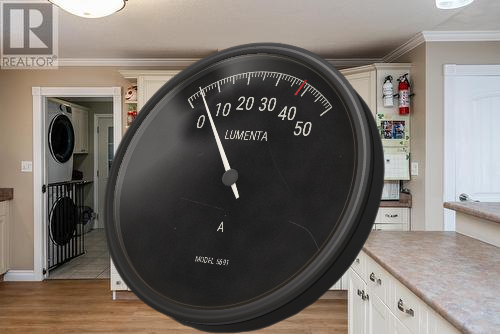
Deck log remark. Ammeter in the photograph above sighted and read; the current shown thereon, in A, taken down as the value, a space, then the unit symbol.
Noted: 5 A
